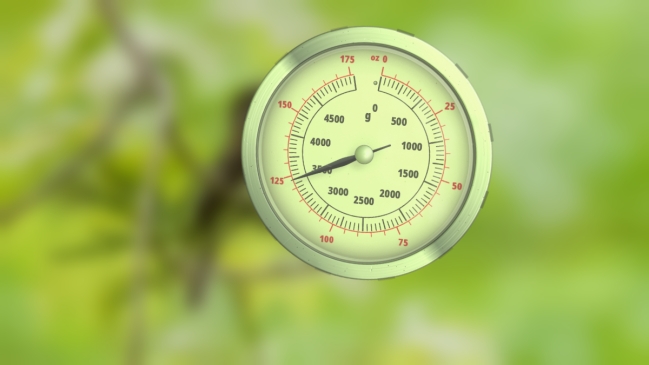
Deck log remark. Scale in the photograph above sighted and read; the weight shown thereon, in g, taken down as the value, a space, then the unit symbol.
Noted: 3500 g
